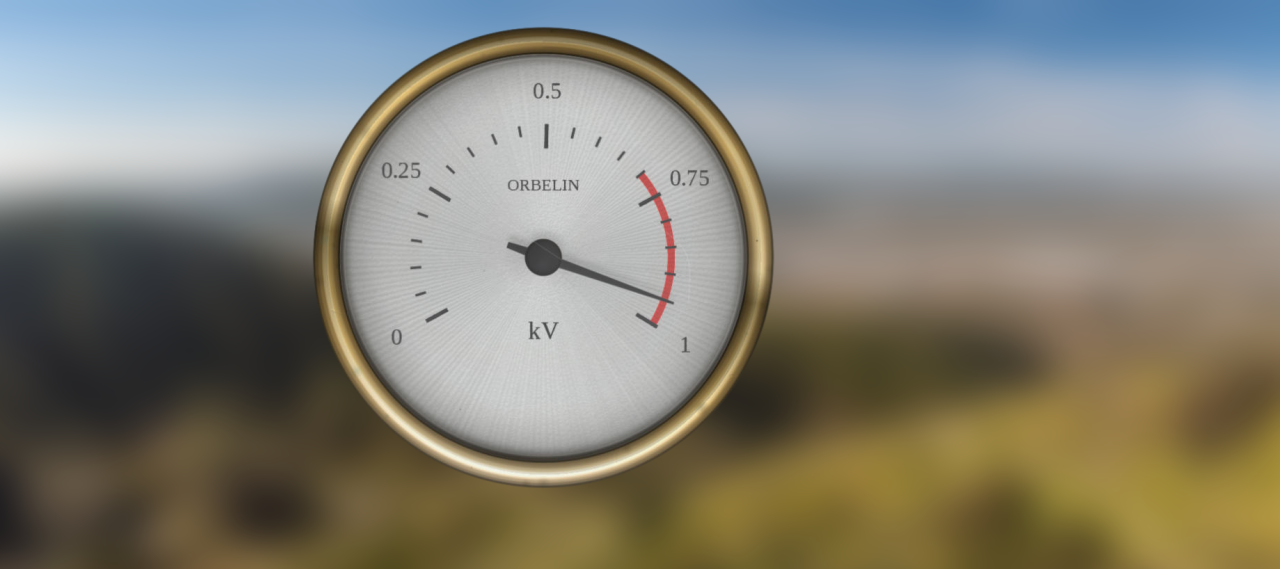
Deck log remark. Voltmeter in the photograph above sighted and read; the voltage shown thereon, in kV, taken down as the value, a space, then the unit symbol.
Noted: 0.95 kV
